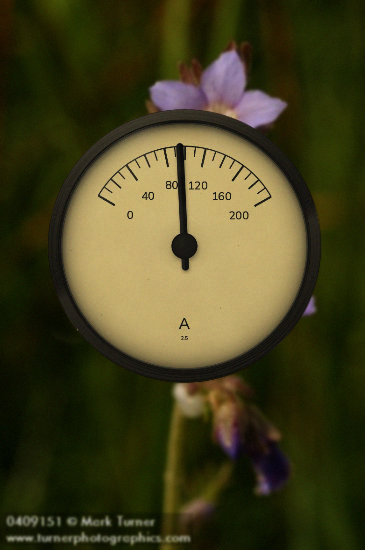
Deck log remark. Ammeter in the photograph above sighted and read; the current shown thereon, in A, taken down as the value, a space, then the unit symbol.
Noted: 95 A
